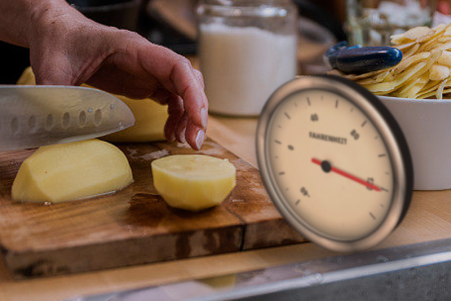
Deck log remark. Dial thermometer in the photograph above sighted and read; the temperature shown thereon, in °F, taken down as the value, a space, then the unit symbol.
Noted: 120 °F
